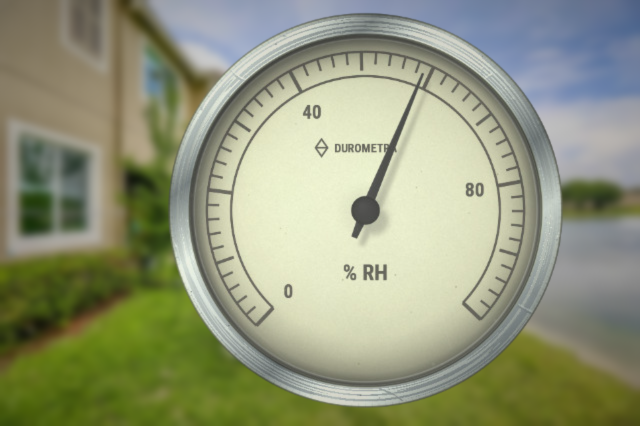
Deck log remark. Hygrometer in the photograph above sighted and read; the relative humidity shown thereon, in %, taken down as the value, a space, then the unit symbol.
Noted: 59 %
